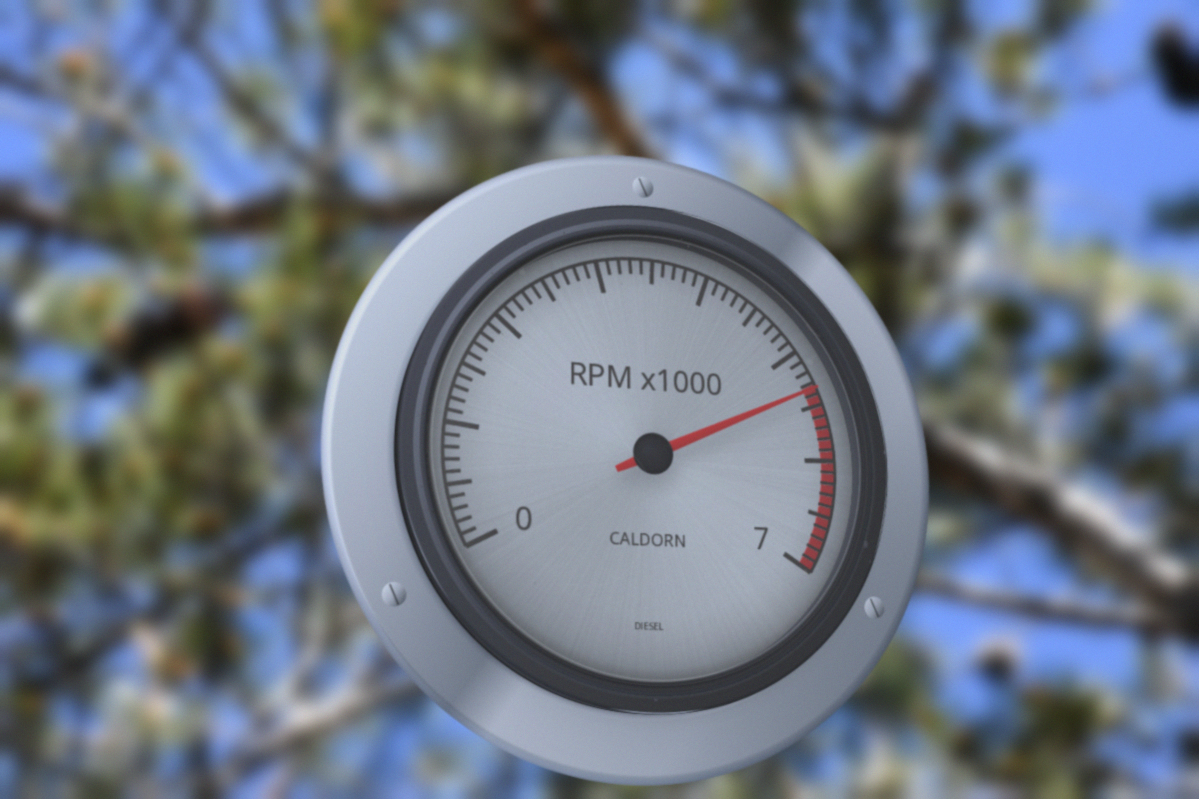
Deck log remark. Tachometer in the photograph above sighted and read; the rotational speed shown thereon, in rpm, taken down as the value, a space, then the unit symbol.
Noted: 5350 rpm
